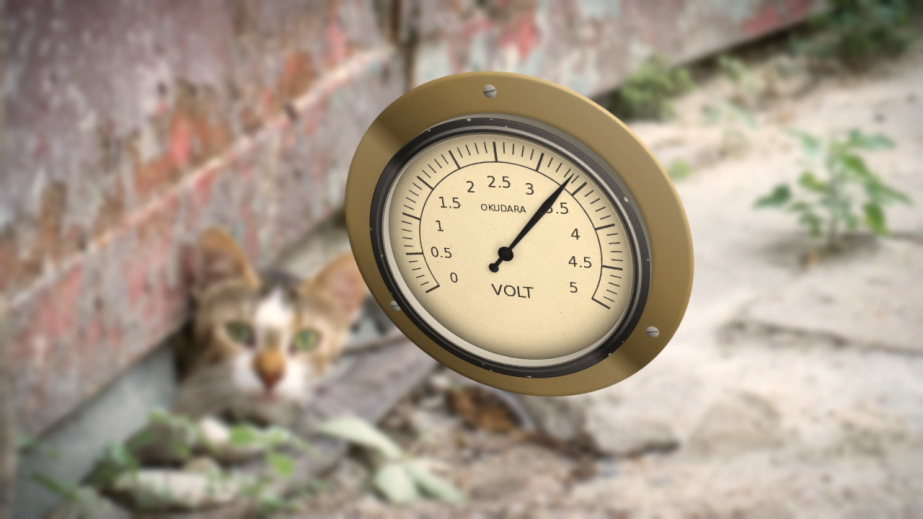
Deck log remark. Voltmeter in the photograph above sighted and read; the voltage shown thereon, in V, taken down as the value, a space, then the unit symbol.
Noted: 3.35 V
